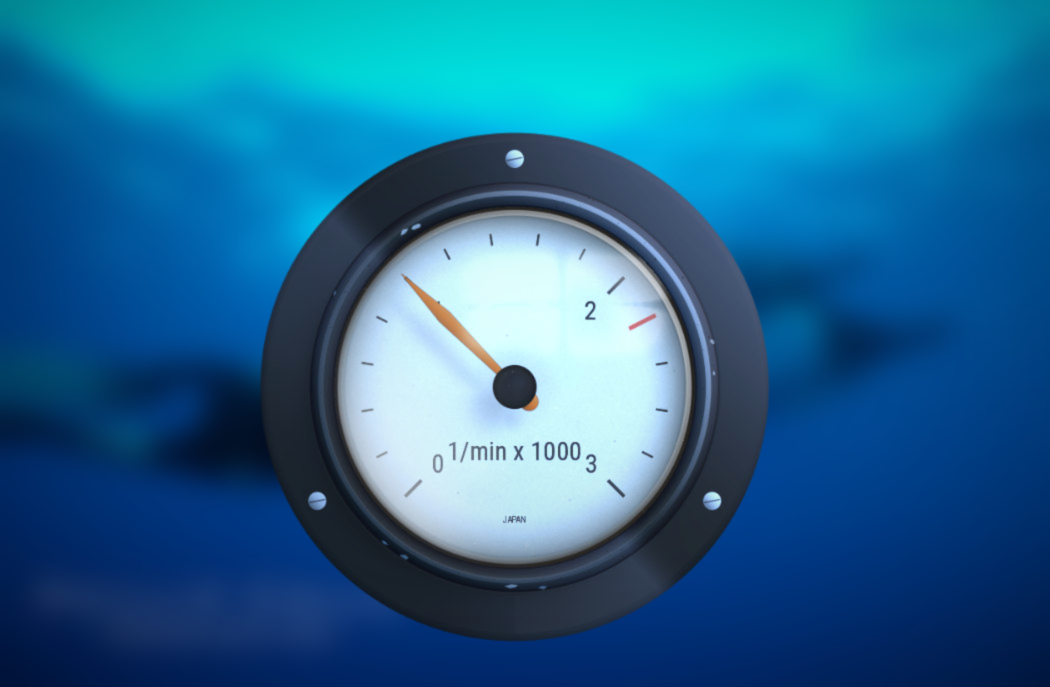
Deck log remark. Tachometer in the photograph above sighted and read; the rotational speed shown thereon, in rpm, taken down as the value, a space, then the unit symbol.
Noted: 1000 rpm
